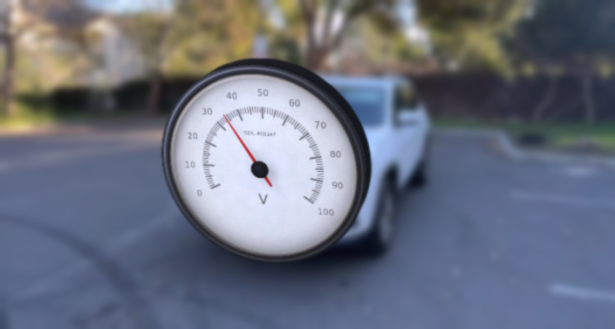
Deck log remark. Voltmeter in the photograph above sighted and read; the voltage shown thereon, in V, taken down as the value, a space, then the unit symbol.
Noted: 35 V
